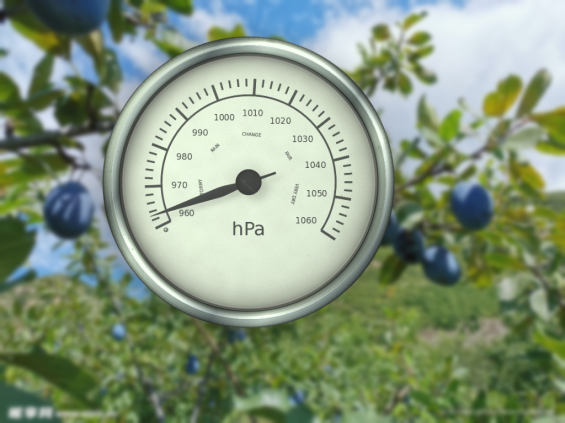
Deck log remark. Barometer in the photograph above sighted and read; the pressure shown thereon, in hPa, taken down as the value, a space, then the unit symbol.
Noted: 963 hPa
